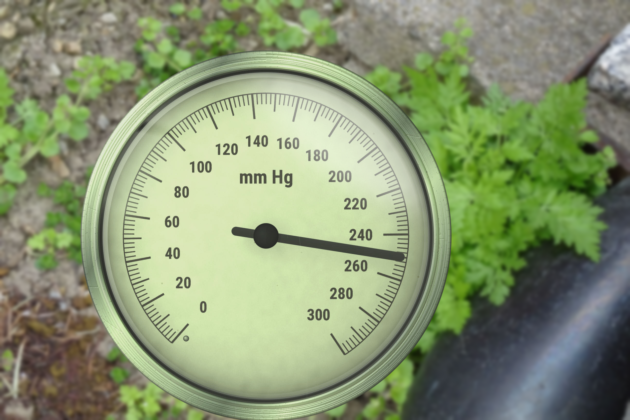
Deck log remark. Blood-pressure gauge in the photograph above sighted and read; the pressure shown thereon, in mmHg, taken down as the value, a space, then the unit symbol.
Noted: 250 mmHg
